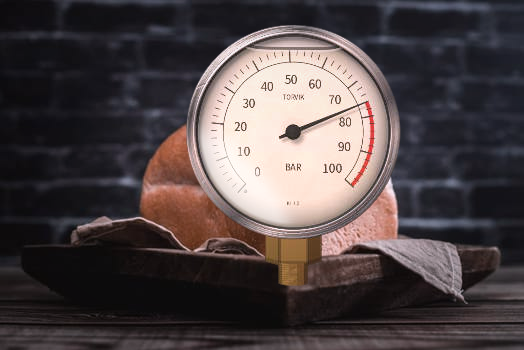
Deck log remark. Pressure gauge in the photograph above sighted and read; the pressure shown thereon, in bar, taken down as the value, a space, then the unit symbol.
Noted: 76 bar
